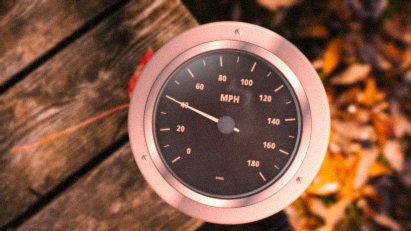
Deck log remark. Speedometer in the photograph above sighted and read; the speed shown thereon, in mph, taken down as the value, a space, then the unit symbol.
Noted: 40 mph
